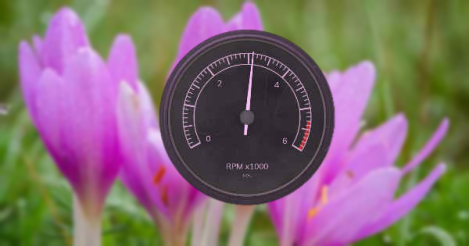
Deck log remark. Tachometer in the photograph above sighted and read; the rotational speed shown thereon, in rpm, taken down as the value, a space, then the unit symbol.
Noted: 3100 rpm
